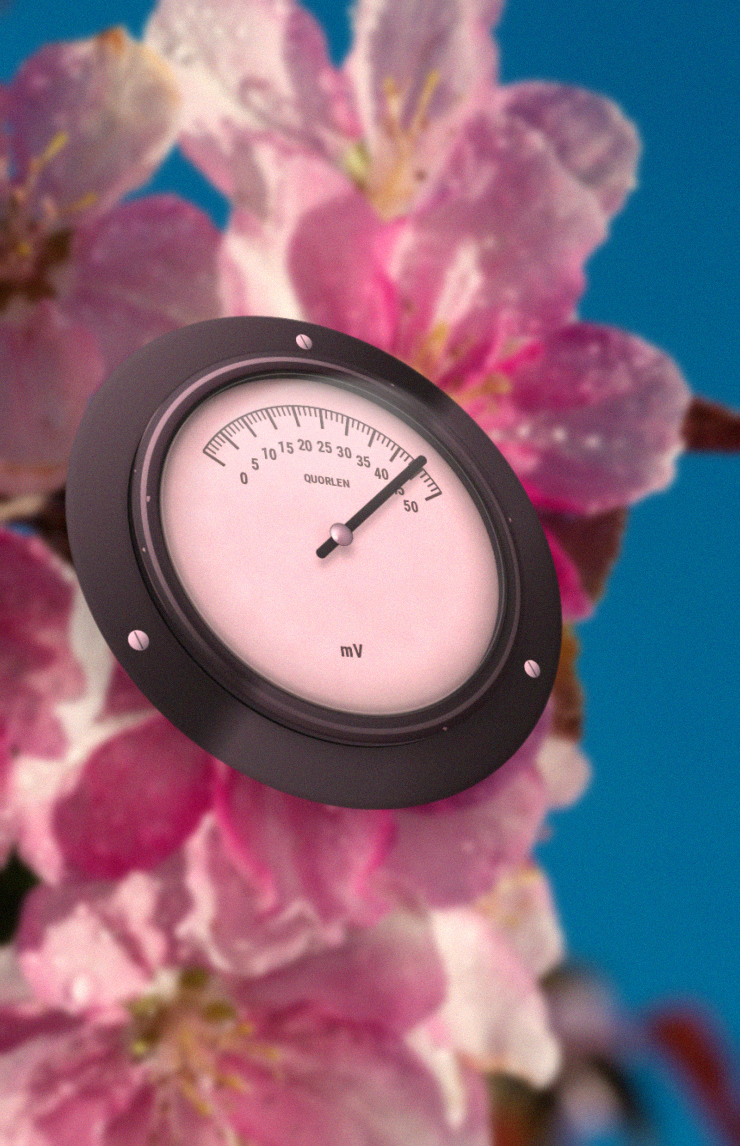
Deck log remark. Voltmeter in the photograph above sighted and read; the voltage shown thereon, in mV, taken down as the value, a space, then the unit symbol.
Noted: 44 mV
